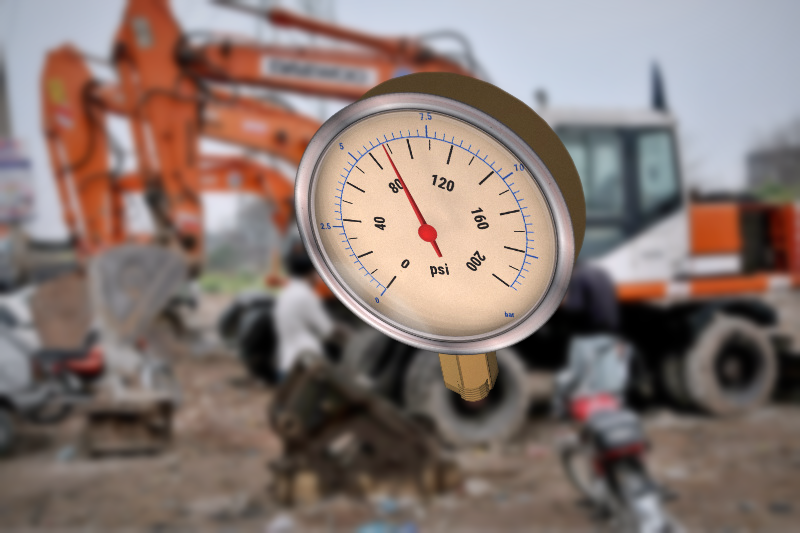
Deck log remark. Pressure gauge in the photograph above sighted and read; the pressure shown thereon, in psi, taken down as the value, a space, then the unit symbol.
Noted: 90 psi
